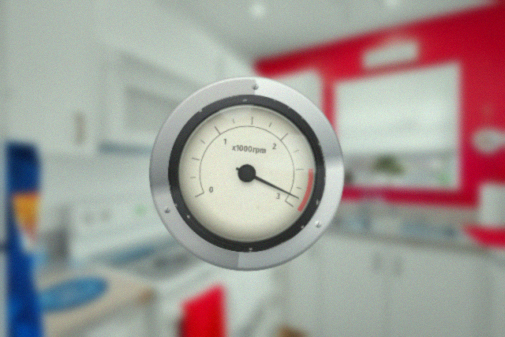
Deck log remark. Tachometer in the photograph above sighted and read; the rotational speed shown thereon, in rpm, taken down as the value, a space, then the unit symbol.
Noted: 2875 rpm
